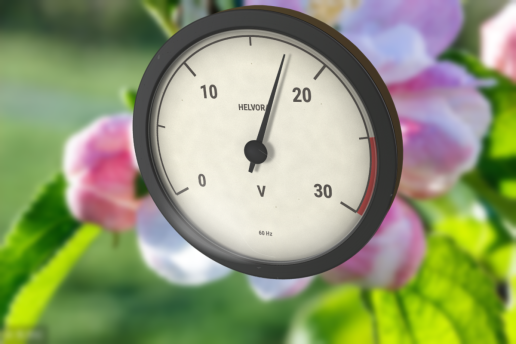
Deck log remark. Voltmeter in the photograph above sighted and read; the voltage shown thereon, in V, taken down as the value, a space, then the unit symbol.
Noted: 17.5 V
